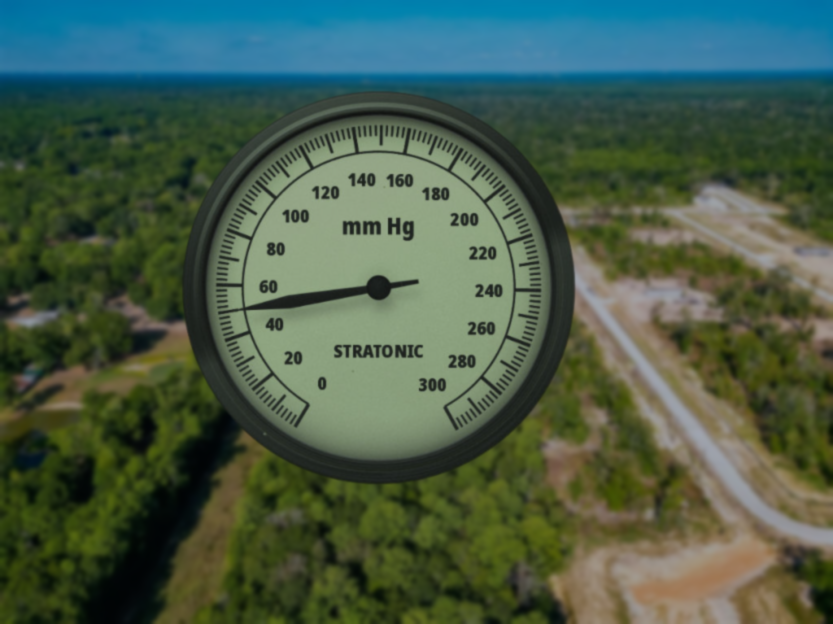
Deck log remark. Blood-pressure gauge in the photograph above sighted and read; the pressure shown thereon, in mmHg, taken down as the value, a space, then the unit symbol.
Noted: 50 mmHg
